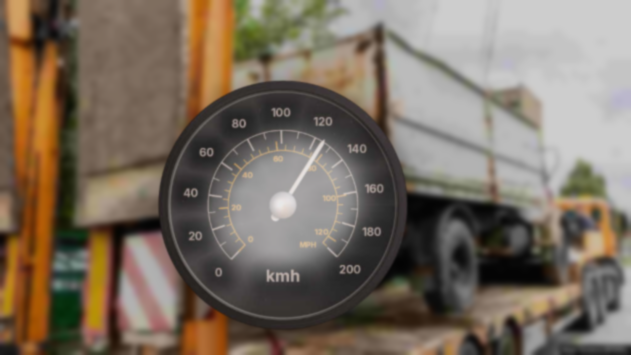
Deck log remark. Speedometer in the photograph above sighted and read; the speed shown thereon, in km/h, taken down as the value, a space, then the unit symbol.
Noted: 125 km/h
